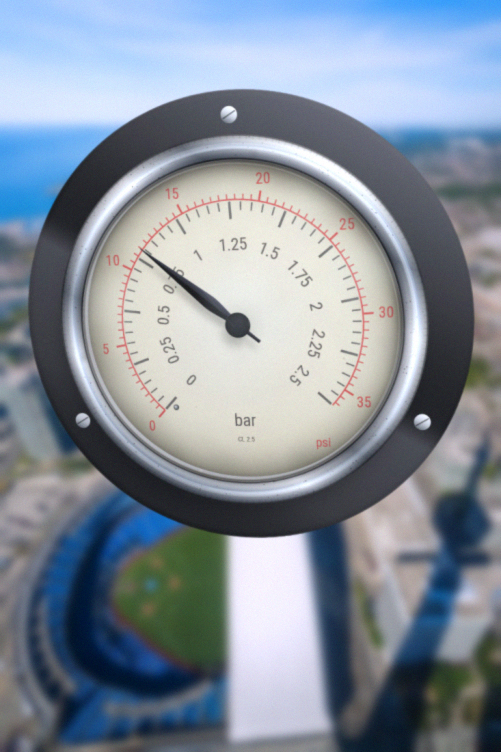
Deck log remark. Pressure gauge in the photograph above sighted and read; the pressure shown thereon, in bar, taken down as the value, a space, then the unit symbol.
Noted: 0.8 bar
